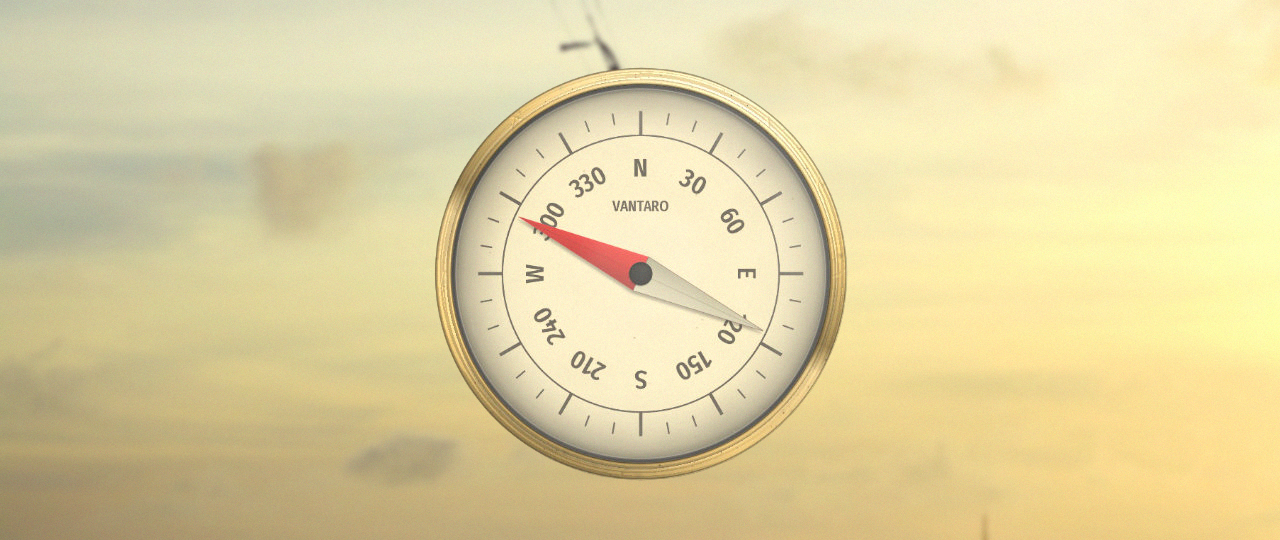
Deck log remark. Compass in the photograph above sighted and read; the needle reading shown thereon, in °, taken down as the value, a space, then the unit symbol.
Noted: 295 °
